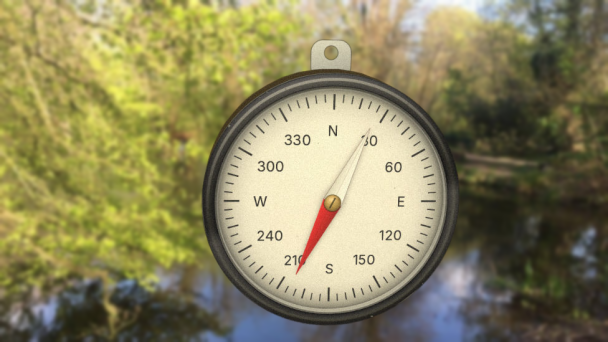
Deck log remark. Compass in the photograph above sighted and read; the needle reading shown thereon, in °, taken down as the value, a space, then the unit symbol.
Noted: 205 °
